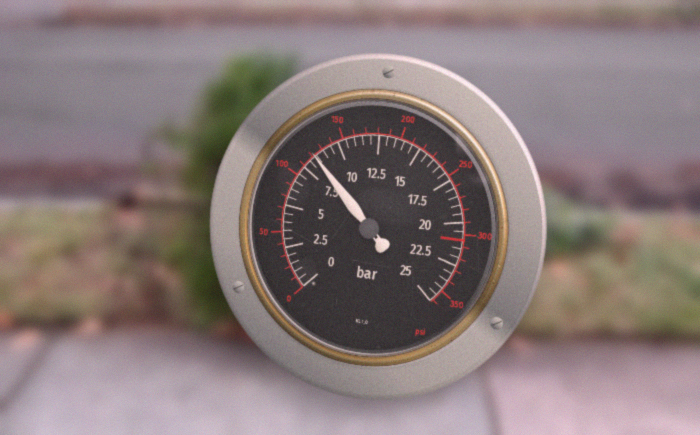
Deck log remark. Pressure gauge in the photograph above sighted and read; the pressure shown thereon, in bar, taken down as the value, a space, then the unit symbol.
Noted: 8.5 bar
